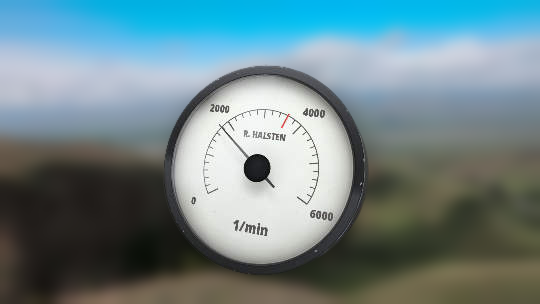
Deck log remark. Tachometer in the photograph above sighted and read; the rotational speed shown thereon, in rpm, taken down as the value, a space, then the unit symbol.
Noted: 1800 rpm
